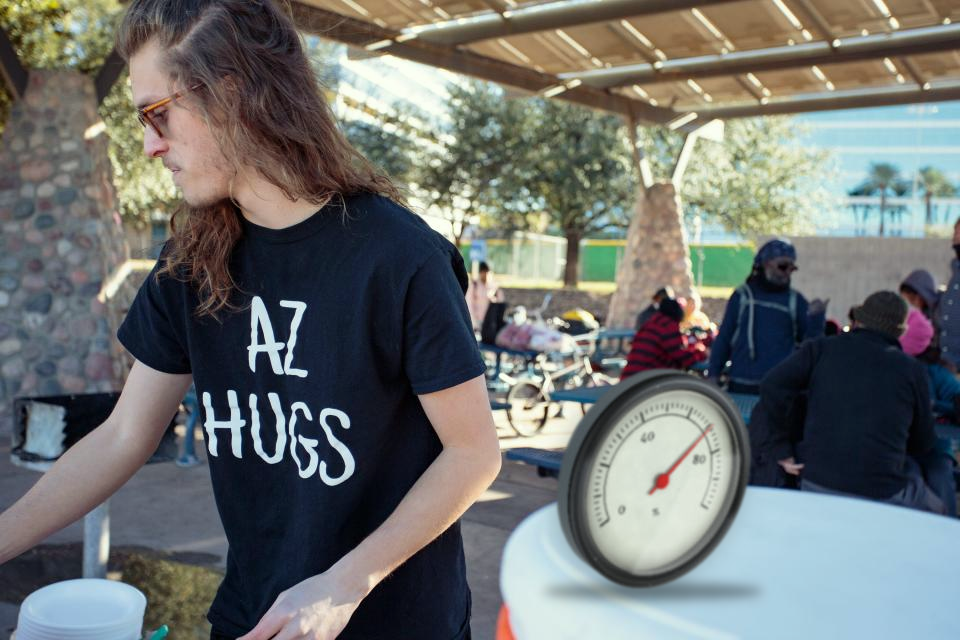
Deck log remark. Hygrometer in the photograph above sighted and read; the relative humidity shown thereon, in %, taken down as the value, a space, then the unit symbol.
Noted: 70 %
